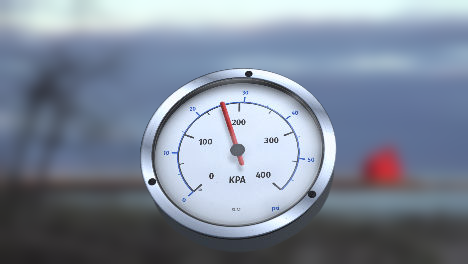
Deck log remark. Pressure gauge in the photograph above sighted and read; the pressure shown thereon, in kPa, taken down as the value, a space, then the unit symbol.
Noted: 175 kPa
